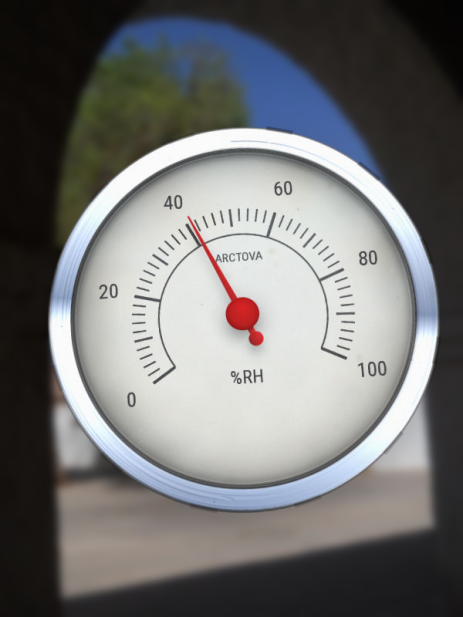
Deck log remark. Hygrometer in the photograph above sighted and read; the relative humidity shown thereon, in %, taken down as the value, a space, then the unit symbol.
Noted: 41 %
